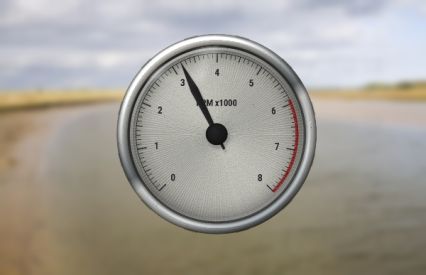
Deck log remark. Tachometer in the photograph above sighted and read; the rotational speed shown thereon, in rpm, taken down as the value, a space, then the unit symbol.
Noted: 3200 rpm
